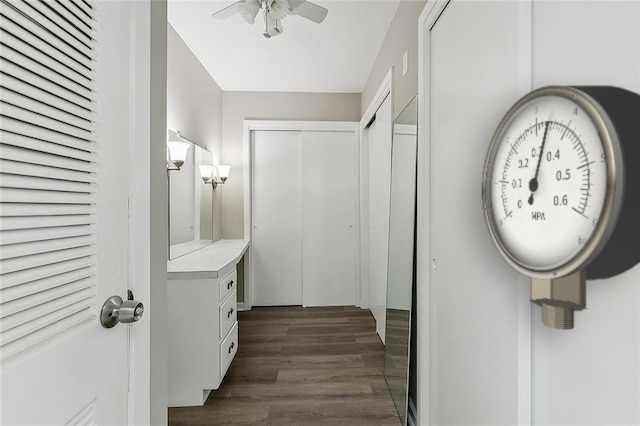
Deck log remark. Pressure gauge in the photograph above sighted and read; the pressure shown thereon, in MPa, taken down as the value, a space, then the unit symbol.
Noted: 0.35 MPa
